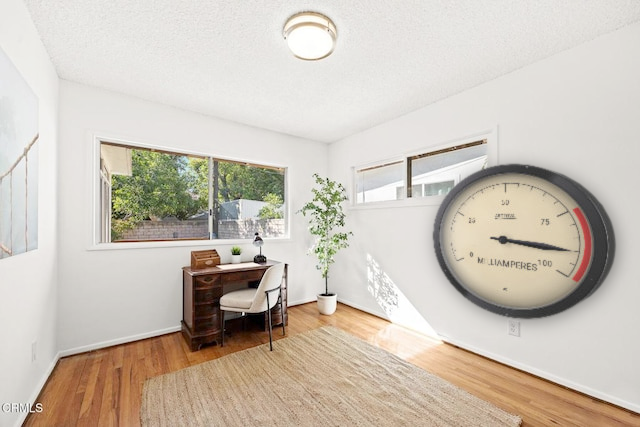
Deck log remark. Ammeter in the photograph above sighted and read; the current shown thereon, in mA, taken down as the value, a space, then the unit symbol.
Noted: 90 mA
